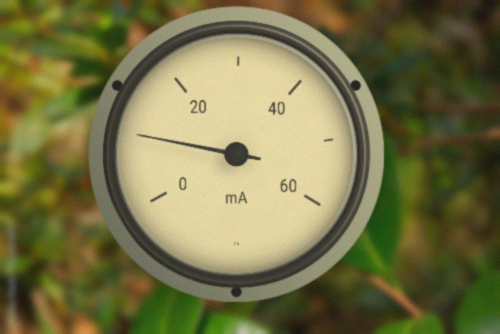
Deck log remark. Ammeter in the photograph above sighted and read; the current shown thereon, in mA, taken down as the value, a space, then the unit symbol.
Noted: 10 mA
